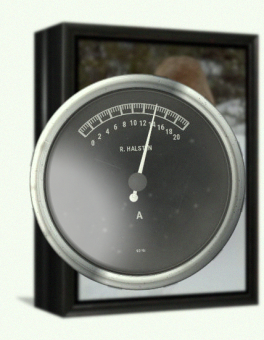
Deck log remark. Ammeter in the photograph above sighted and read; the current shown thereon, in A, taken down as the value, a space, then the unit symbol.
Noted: 14 A
